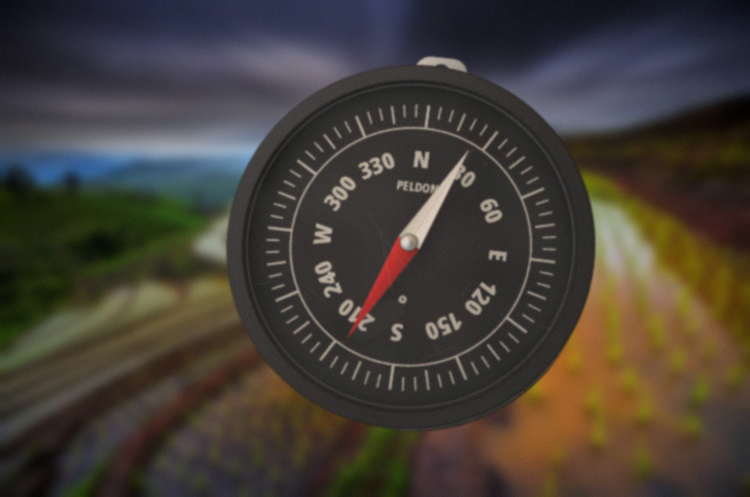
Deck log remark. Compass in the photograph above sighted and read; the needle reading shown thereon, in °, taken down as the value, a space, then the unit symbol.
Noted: 205 °
